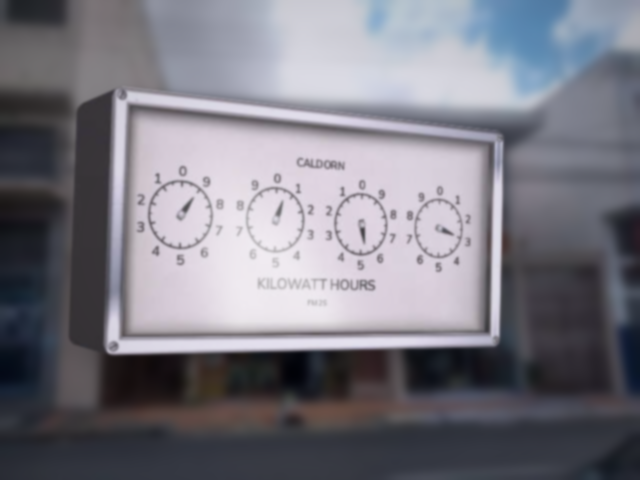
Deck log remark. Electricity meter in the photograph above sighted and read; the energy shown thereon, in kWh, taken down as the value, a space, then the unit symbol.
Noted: 9053 kWh
